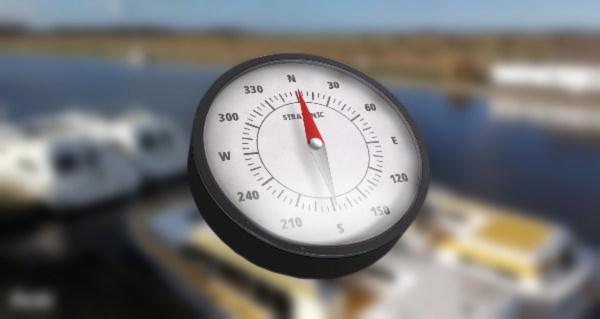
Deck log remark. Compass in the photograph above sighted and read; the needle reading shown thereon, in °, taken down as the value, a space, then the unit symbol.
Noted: 0 °
